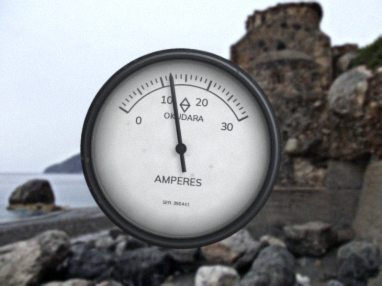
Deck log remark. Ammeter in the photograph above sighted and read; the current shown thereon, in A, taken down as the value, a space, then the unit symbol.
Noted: 12 A
